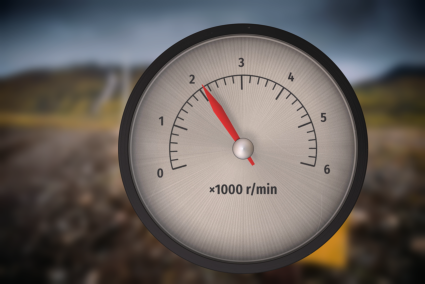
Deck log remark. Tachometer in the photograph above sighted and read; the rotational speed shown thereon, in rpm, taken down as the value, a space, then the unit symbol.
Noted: 2100 rpm
